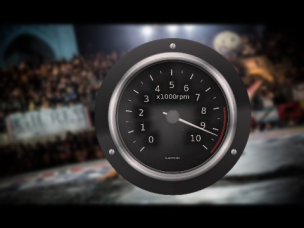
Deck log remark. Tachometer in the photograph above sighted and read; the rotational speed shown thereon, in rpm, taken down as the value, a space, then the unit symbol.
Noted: 9250 rpm
